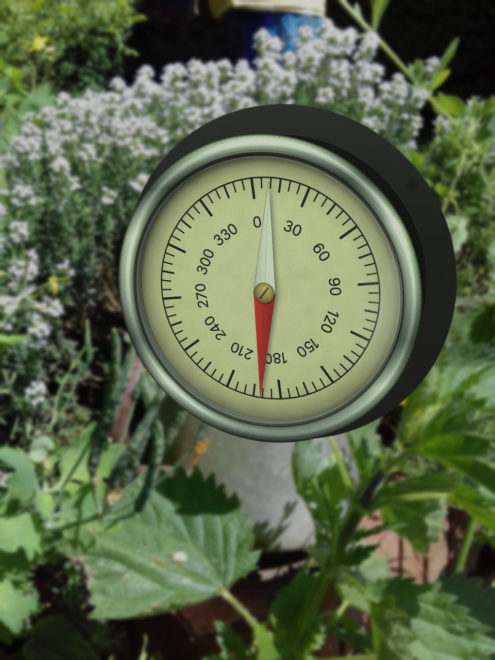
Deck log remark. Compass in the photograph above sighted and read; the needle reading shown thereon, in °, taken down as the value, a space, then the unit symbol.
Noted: 190 °
